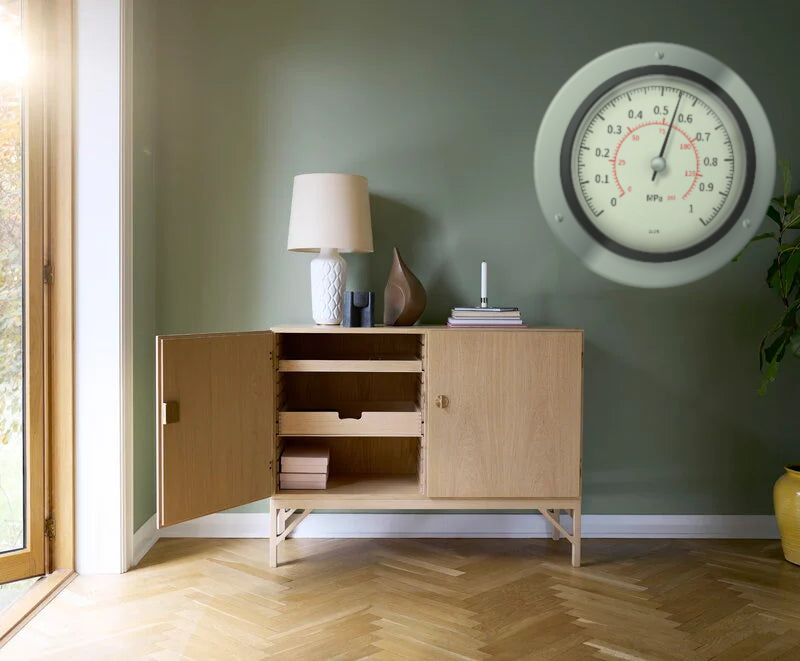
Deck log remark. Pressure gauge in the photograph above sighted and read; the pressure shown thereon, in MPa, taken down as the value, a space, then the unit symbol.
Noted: 0.55 MPa
